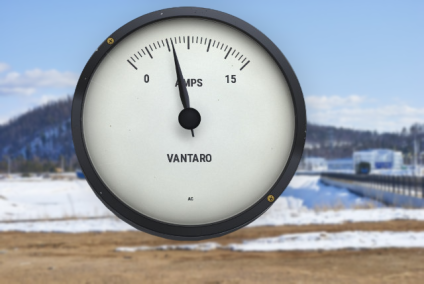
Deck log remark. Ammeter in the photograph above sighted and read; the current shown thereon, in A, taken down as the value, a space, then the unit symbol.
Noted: 5.5 A
